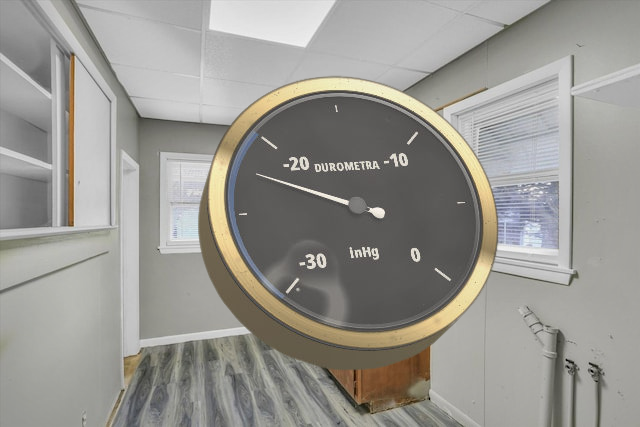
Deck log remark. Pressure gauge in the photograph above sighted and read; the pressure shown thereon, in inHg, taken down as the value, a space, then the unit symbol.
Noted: -22.5 inHg
